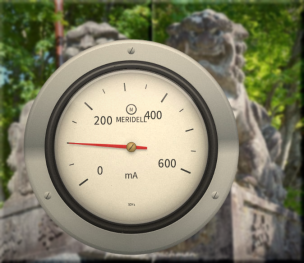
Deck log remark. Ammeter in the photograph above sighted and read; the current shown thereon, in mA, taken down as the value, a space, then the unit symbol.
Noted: 100 mA
